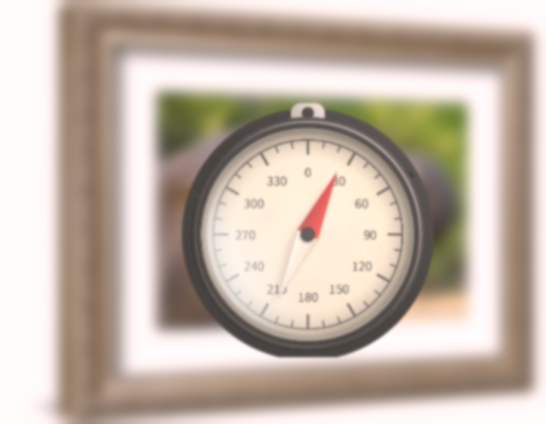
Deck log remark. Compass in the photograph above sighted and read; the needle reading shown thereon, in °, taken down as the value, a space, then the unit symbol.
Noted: 25 °
